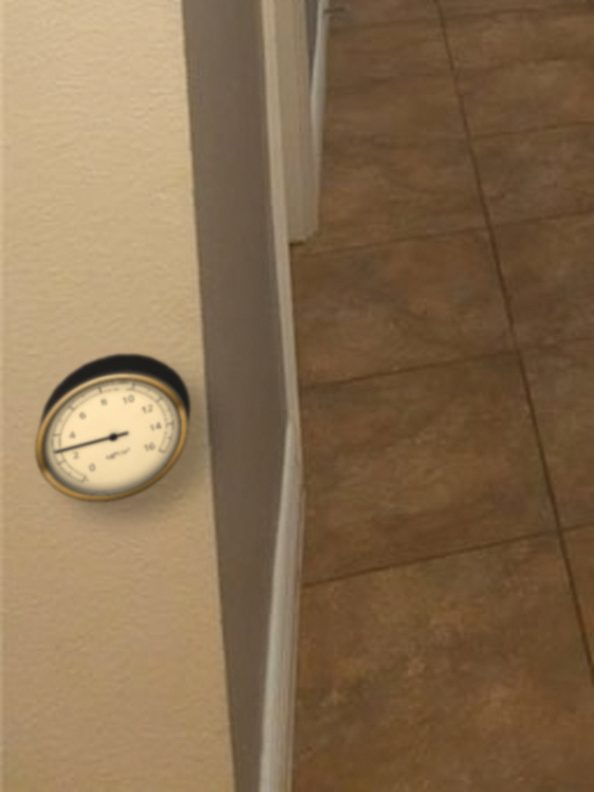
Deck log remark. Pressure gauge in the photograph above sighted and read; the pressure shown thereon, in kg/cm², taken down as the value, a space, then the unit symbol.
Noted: 3 kg/cm²
